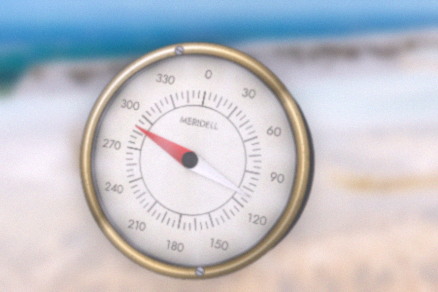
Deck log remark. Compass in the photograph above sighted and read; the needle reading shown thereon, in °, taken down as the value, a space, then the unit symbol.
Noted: 290 °
